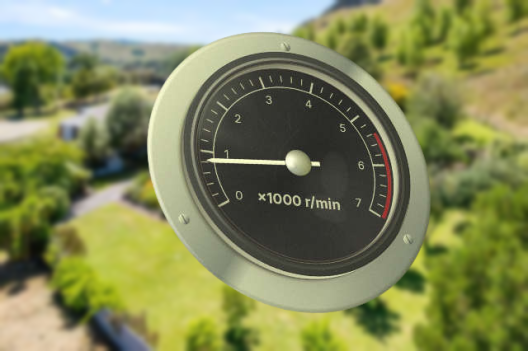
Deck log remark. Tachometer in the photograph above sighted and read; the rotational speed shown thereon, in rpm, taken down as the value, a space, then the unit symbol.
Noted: 800 rpm
